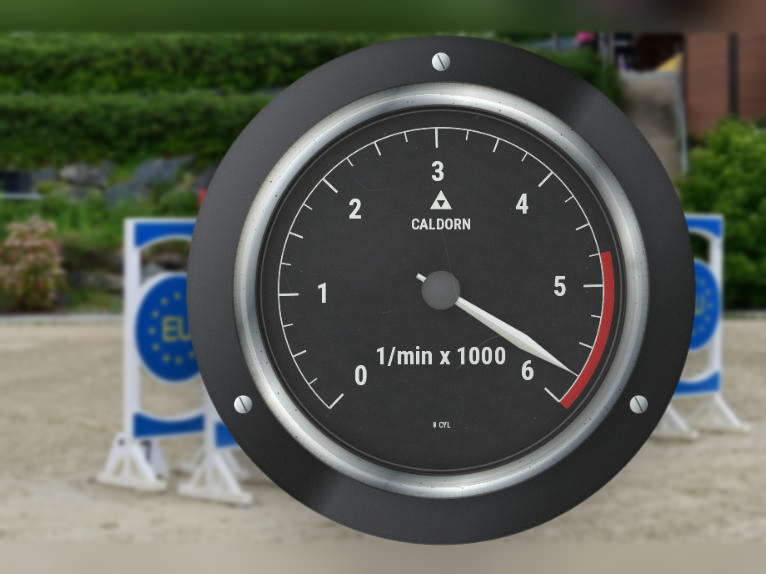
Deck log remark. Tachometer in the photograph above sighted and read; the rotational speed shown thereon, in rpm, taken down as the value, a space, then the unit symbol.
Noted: 5750 rpm
